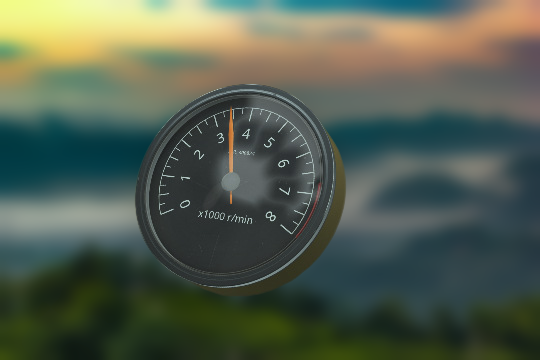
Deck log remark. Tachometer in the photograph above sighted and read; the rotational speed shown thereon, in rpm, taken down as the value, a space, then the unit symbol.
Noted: 3500 rpm
